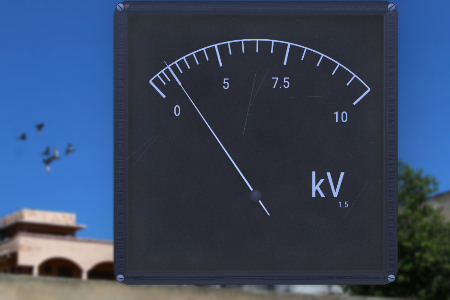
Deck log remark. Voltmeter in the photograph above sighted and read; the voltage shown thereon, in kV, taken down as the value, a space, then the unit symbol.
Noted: 2.5 kV
